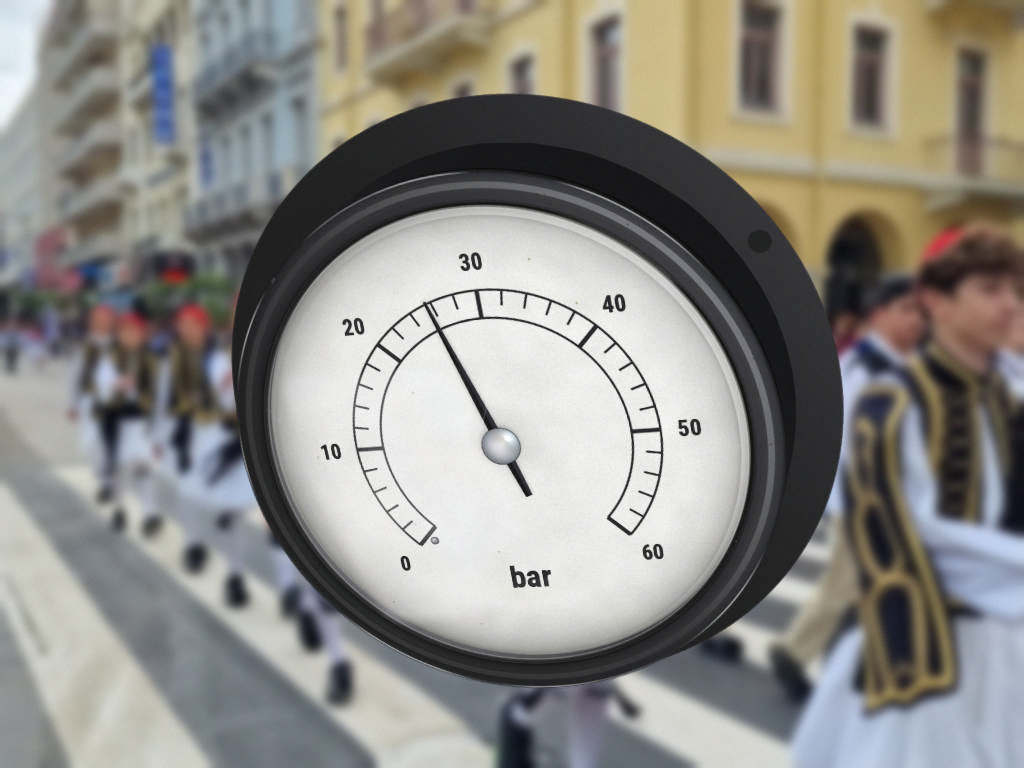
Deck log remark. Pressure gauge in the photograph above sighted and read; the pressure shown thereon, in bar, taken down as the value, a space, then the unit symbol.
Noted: 26 bar
